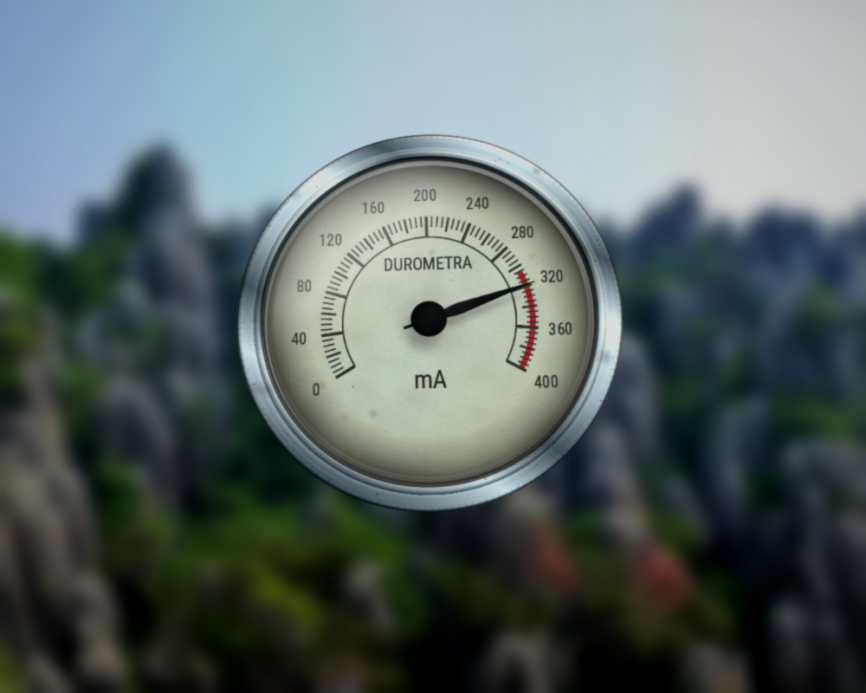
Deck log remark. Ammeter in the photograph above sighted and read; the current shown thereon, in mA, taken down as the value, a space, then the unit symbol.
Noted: 320 mA
